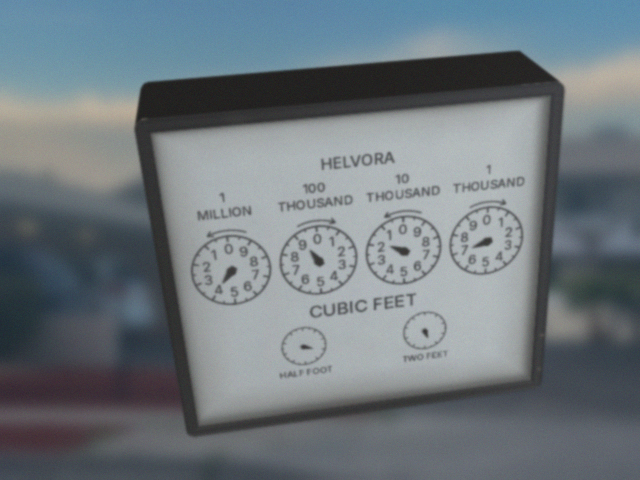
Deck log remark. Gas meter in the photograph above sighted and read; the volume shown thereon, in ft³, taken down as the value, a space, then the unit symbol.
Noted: 391700 ft³
